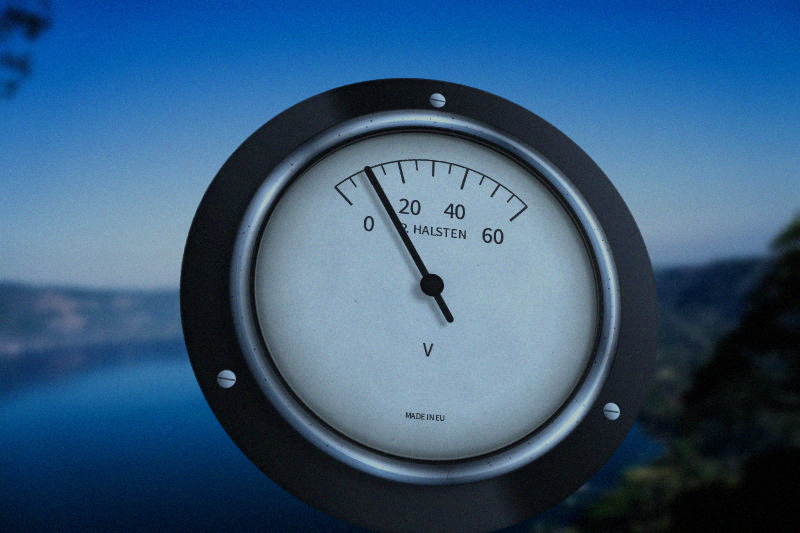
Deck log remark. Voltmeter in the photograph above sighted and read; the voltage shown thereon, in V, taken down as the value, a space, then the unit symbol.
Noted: 10 V
